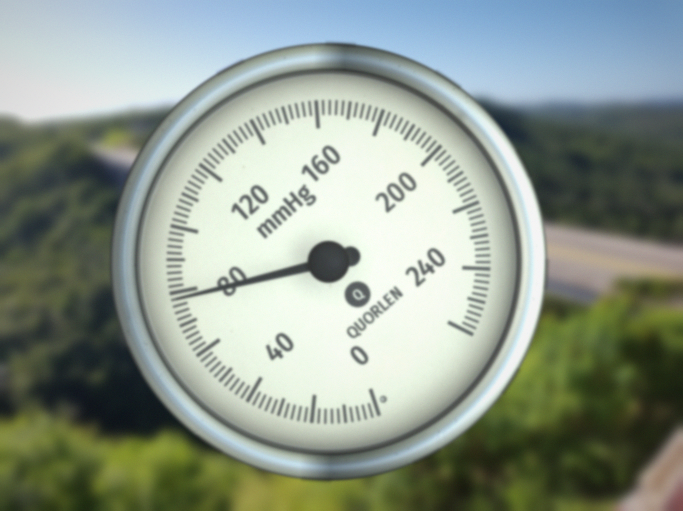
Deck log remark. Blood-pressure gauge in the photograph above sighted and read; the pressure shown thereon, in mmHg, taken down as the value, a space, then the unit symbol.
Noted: 78 mmHg
